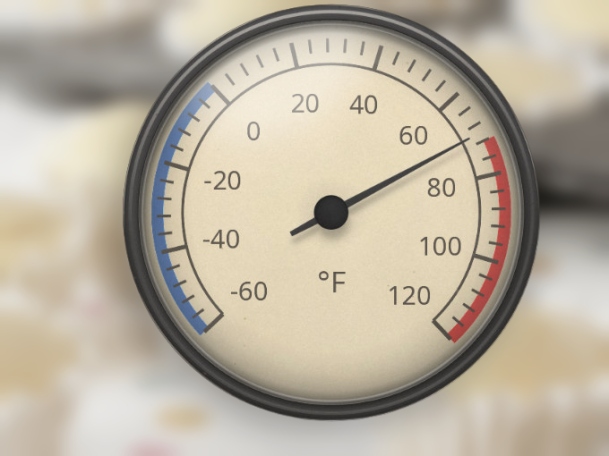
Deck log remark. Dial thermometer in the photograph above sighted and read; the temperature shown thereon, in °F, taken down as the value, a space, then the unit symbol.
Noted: 70 °F
